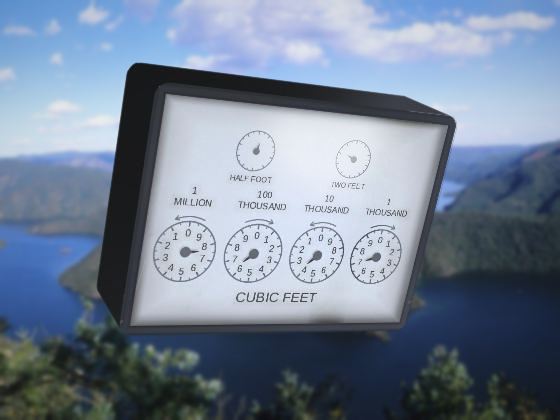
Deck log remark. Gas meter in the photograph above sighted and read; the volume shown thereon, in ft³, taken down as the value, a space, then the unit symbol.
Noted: 763700 ft³
